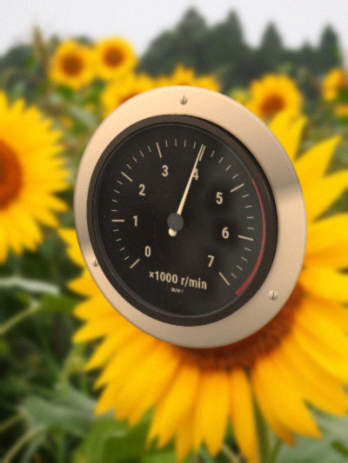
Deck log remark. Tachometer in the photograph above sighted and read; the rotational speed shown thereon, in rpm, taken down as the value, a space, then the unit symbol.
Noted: 4000 rpm
